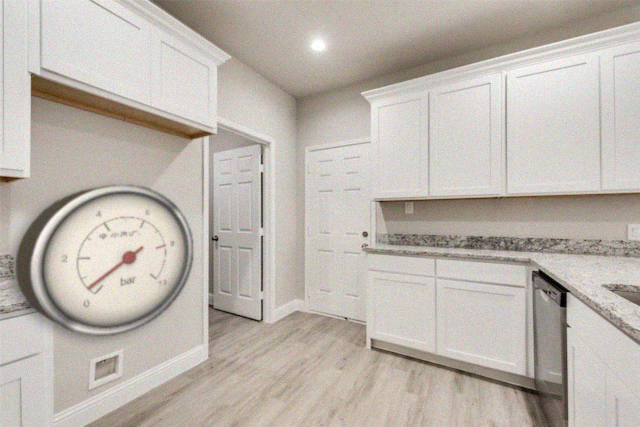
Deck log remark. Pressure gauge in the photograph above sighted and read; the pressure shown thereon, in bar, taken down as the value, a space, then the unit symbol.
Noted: 0.5 bar
